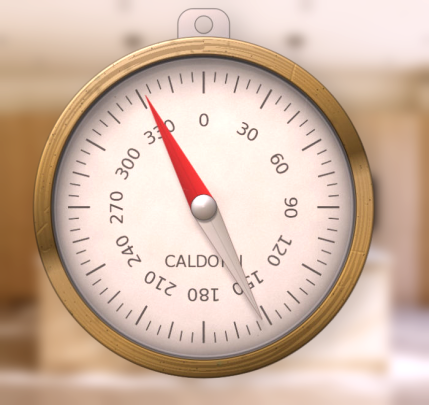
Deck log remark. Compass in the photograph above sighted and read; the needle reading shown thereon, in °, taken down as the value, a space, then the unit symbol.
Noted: 332.5 °
